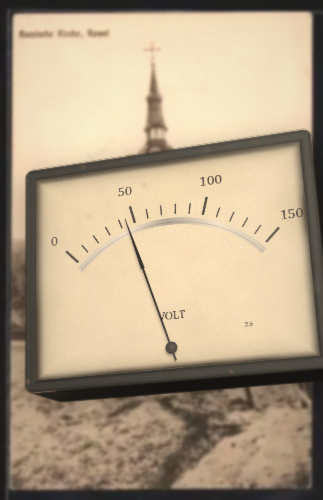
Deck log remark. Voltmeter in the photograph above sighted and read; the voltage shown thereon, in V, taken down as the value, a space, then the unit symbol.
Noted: 45 V
